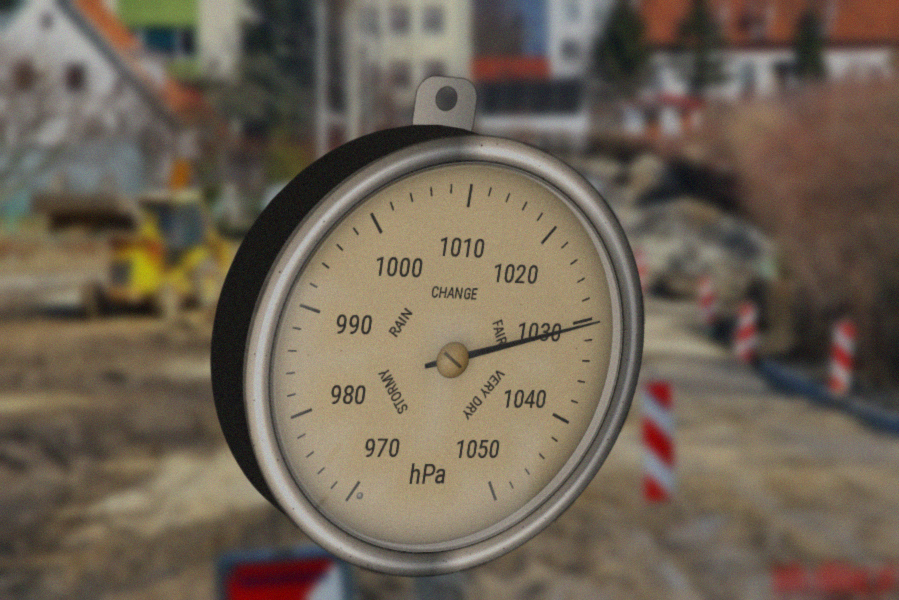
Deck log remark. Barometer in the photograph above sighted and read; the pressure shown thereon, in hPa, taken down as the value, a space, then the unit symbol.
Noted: 1030 hPa
